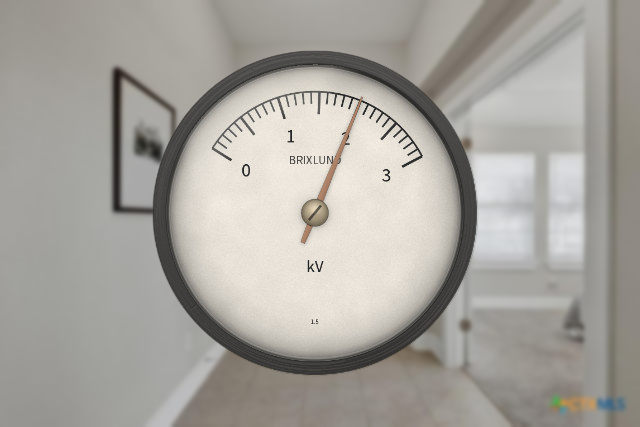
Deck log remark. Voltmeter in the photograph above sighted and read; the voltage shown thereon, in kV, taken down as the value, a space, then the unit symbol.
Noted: 2 kV
